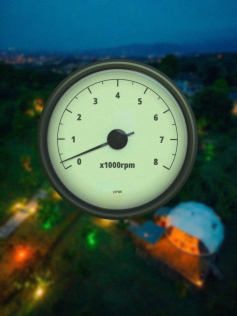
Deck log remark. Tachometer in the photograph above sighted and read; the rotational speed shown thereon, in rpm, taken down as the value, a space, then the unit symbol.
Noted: 250 rpm
